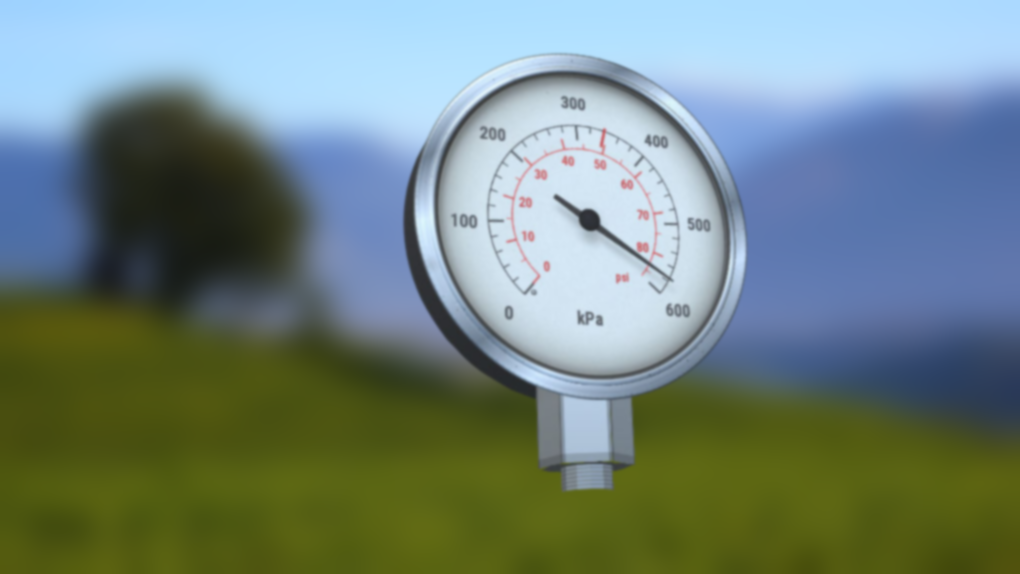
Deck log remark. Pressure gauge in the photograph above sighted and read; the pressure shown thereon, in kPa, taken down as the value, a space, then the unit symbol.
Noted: 580 kPa
